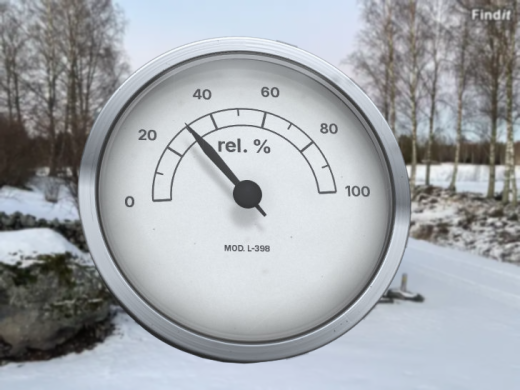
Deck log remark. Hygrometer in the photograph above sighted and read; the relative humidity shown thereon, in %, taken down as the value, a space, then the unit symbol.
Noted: 30 %
